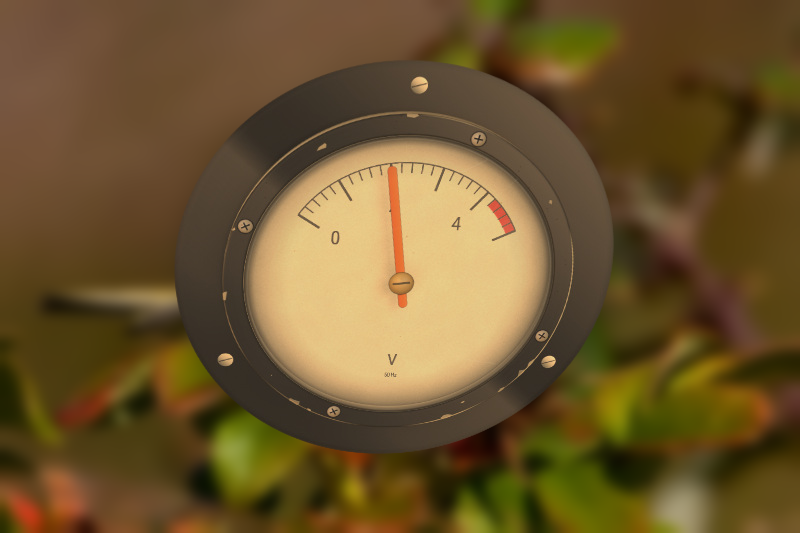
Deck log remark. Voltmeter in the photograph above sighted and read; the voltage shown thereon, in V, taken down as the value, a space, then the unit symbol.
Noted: 2 V
